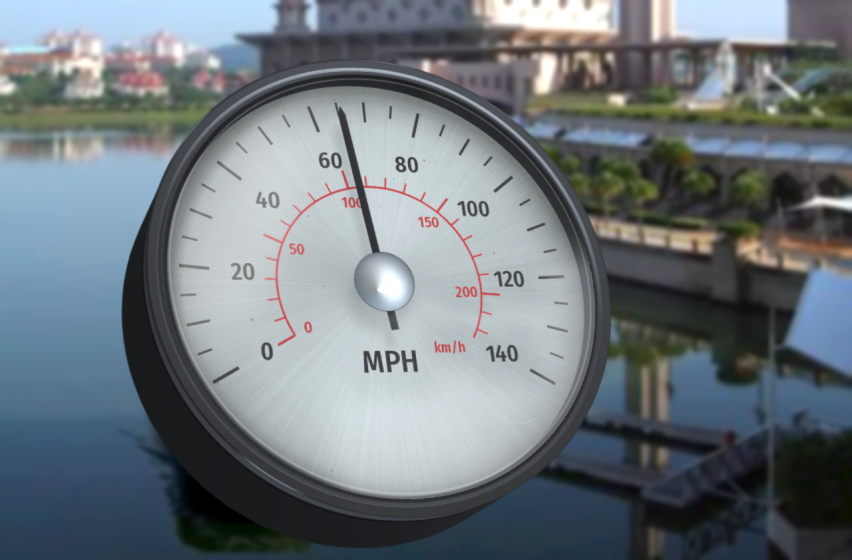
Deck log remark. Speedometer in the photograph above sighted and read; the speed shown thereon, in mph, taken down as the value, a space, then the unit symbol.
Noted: 65 mph
